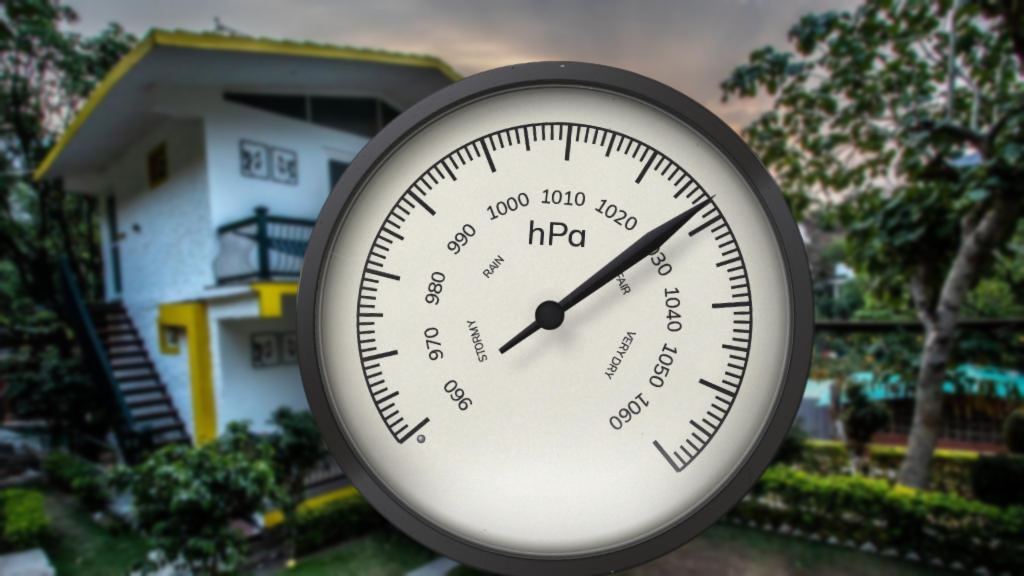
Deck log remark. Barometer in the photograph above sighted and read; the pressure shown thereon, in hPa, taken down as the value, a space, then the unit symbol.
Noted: 1028 hPa
